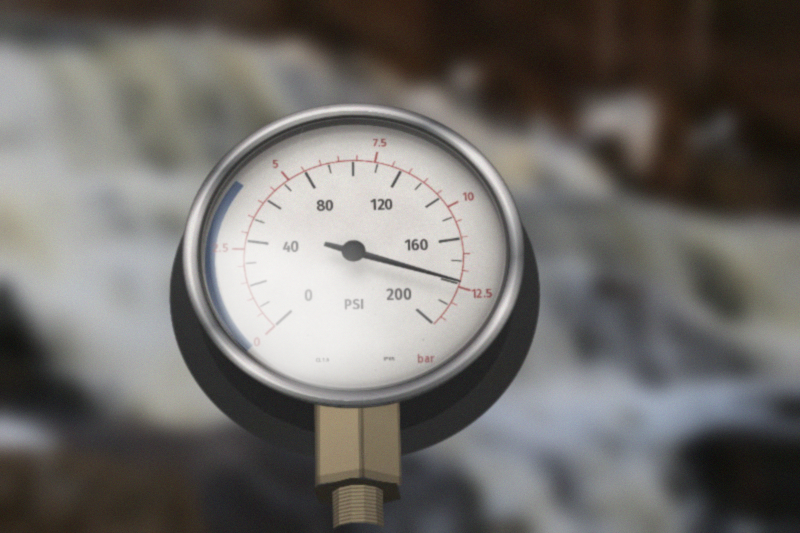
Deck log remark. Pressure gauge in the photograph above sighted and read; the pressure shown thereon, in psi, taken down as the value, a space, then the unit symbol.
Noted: 180 psi
